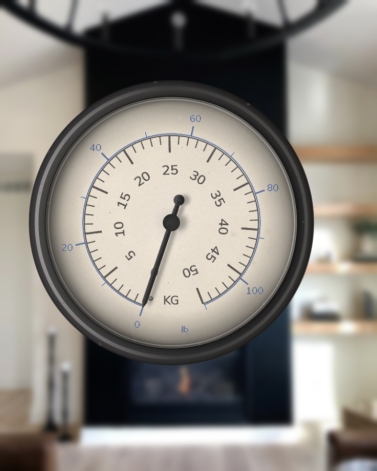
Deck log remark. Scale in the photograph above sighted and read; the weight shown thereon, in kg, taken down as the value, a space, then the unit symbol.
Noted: 0 kg
